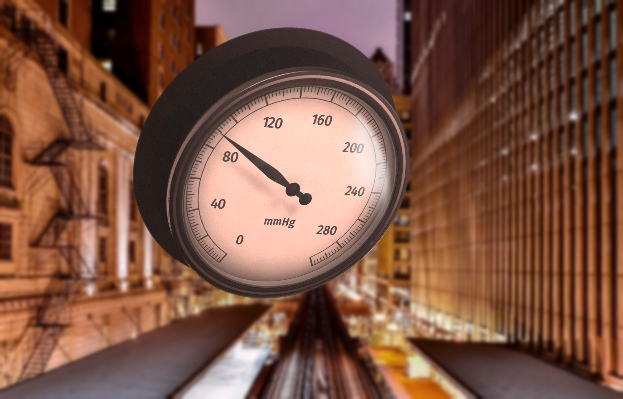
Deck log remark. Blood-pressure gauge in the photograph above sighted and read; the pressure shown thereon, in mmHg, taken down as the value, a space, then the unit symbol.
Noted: 90 mmHg
